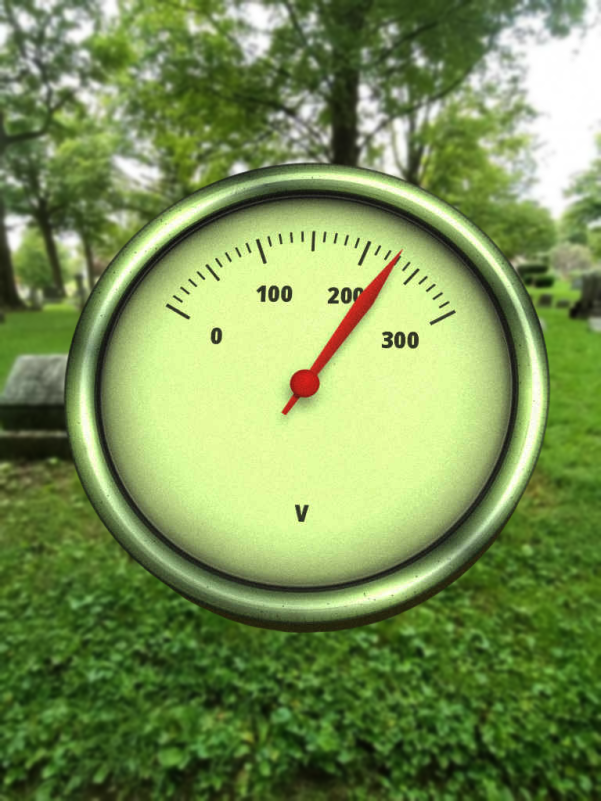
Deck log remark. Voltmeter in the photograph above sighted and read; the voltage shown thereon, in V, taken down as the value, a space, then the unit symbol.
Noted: 230 V
